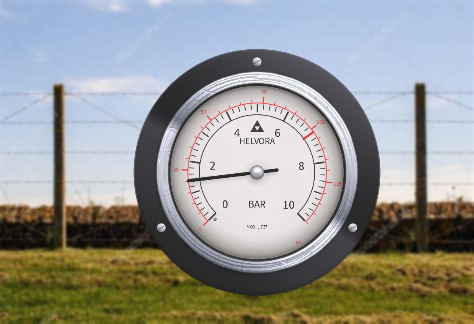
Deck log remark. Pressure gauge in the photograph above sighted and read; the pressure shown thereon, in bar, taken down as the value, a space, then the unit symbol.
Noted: 1.4 bar
